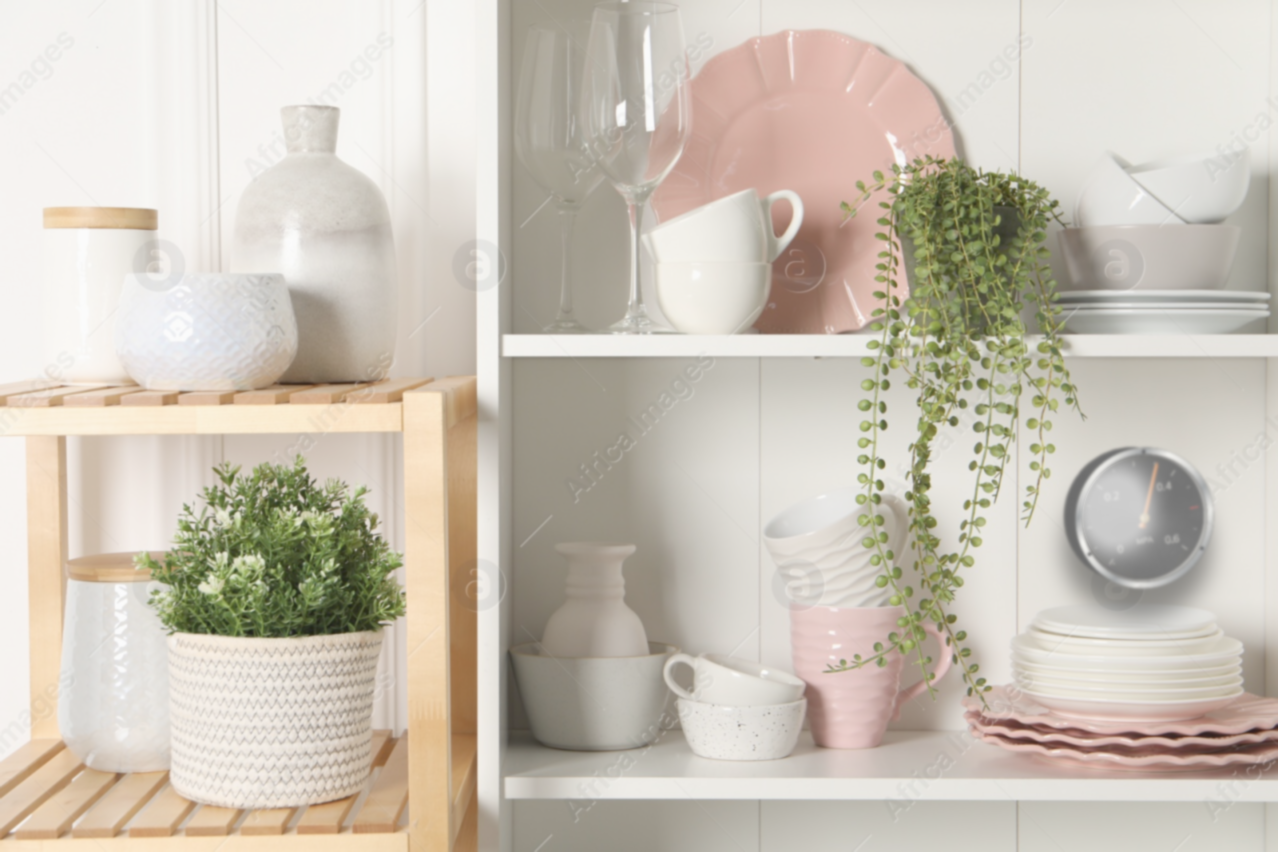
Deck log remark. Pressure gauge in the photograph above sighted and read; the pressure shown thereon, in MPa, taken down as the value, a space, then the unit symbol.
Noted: 0.35 MPa
